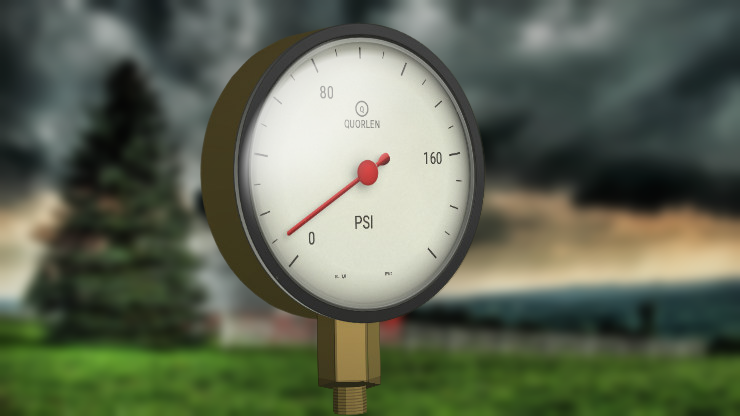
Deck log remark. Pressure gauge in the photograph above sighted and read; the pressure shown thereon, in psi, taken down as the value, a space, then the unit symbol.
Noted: 10 psi
